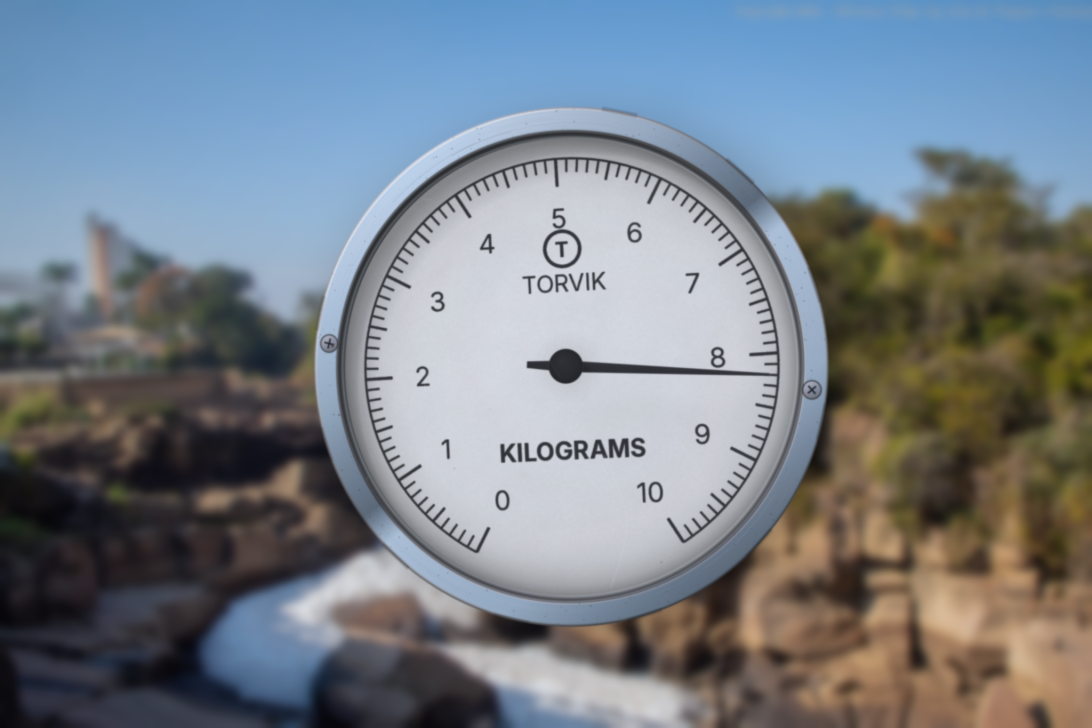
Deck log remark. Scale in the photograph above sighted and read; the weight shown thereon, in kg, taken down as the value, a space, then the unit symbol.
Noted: 8.2 kg
